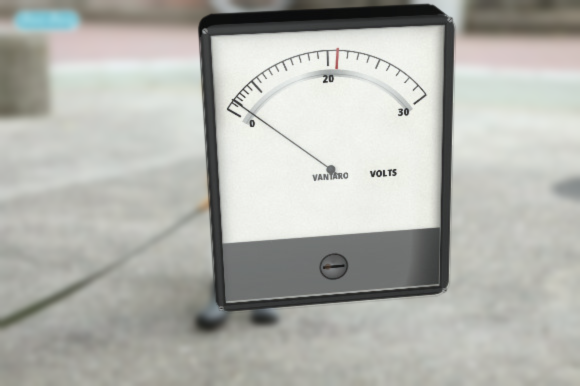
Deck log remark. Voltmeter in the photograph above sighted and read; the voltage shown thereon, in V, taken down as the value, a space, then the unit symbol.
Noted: 5 V
